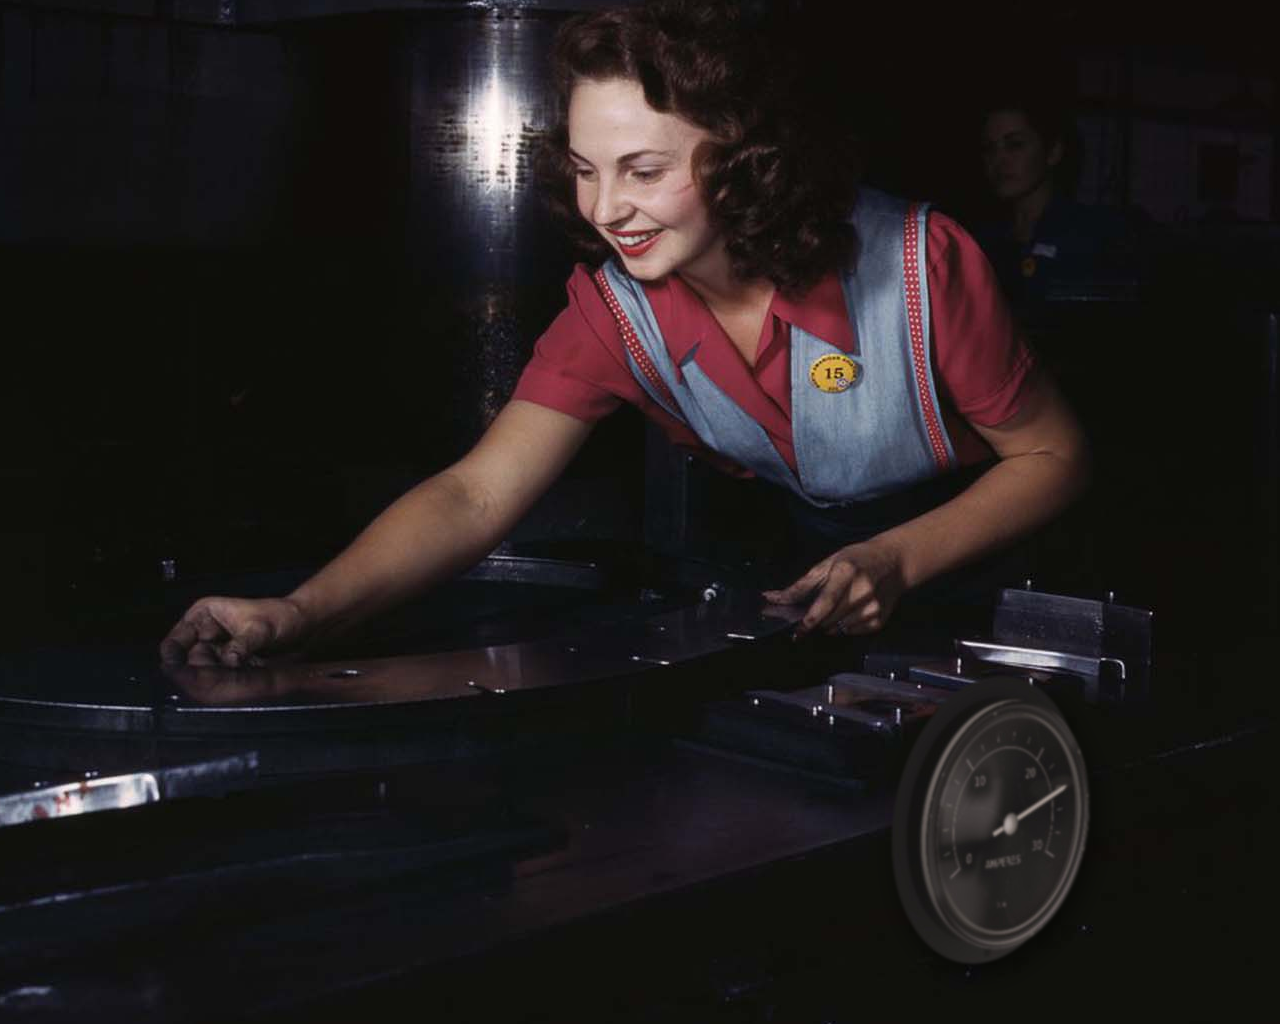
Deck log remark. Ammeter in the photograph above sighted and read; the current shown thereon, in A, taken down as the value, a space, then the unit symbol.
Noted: 24 A
